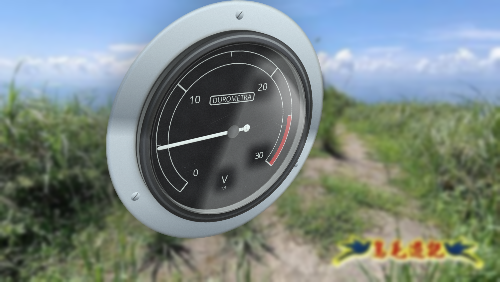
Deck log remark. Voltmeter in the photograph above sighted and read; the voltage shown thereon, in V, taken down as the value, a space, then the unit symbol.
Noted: 5 V
